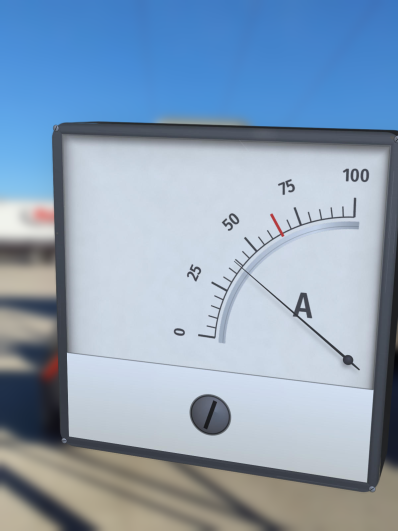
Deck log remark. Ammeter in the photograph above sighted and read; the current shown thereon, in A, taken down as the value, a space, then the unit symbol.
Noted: 40 A
